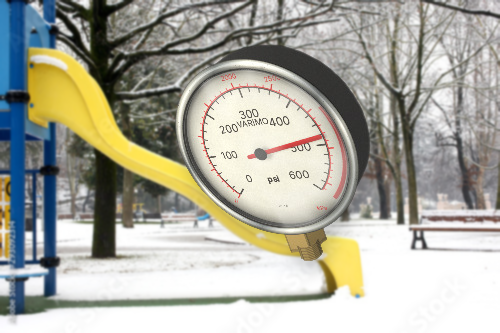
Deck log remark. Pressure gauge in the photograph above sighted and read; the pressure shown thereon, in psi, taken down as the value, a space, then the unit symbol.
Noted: 480 psi
